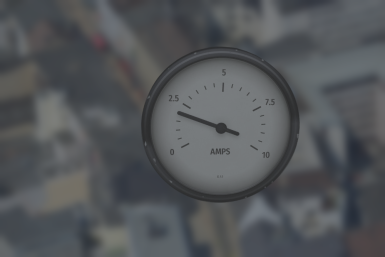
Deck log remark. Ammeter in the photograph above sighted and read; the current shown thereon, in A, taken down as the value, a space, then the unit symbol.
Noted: 2 A
